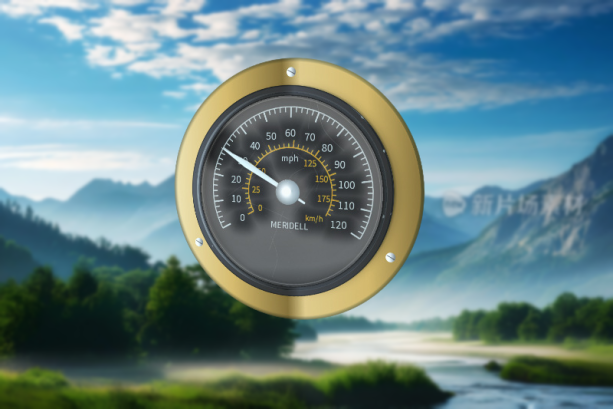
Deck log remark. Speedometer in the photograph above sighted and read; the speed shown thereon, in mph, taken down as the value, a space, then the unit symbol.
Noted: 30 mph
